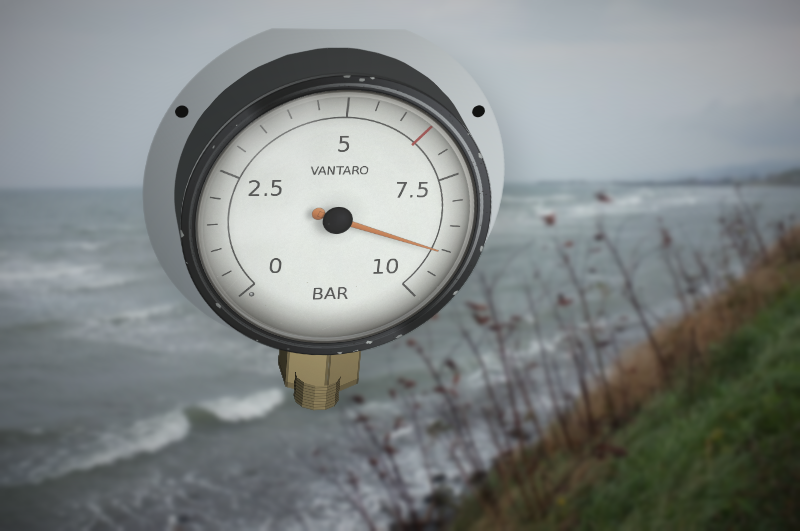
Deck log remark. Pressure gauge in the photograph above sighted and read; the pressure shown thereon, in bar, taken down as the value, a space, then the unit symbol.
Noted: 9 bar
